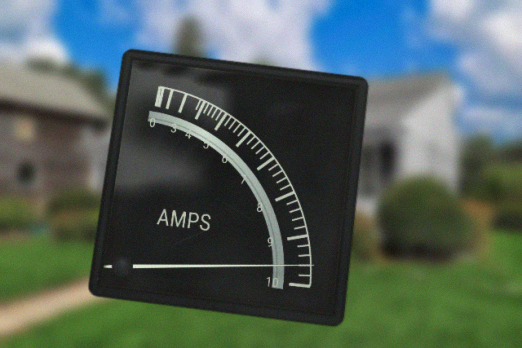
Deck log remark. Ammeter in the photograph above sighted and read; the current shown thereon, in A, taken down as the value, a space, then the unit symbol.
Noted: 9.6 A
